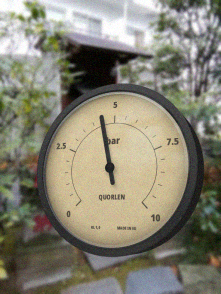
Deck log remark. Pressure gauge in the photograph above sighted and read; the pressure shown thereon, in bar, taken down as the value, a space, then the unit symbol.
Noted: 4.5 bar
